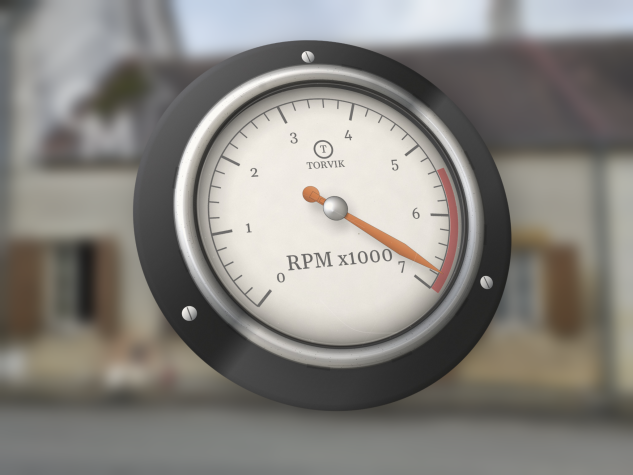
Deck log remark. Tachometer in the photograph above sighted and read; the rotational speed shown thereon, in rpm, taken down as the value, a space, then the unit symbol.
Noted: 6800 rpm
